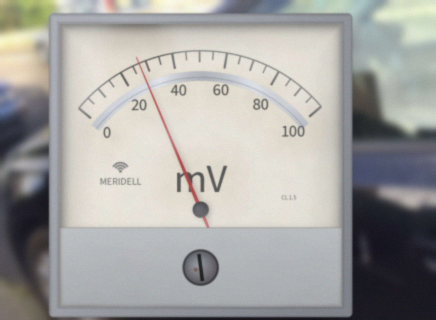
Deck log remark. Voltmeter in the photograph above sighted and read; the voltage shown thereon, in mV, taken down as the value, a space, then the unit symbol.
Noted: 27.5 mV
